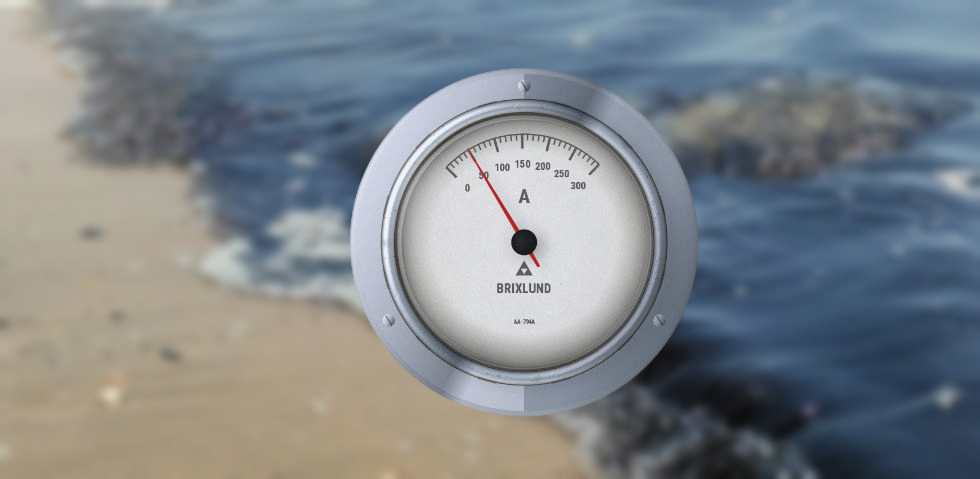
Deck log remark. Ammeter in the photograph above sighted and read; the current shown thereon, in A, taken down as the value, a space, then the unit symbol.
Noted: 50 A
